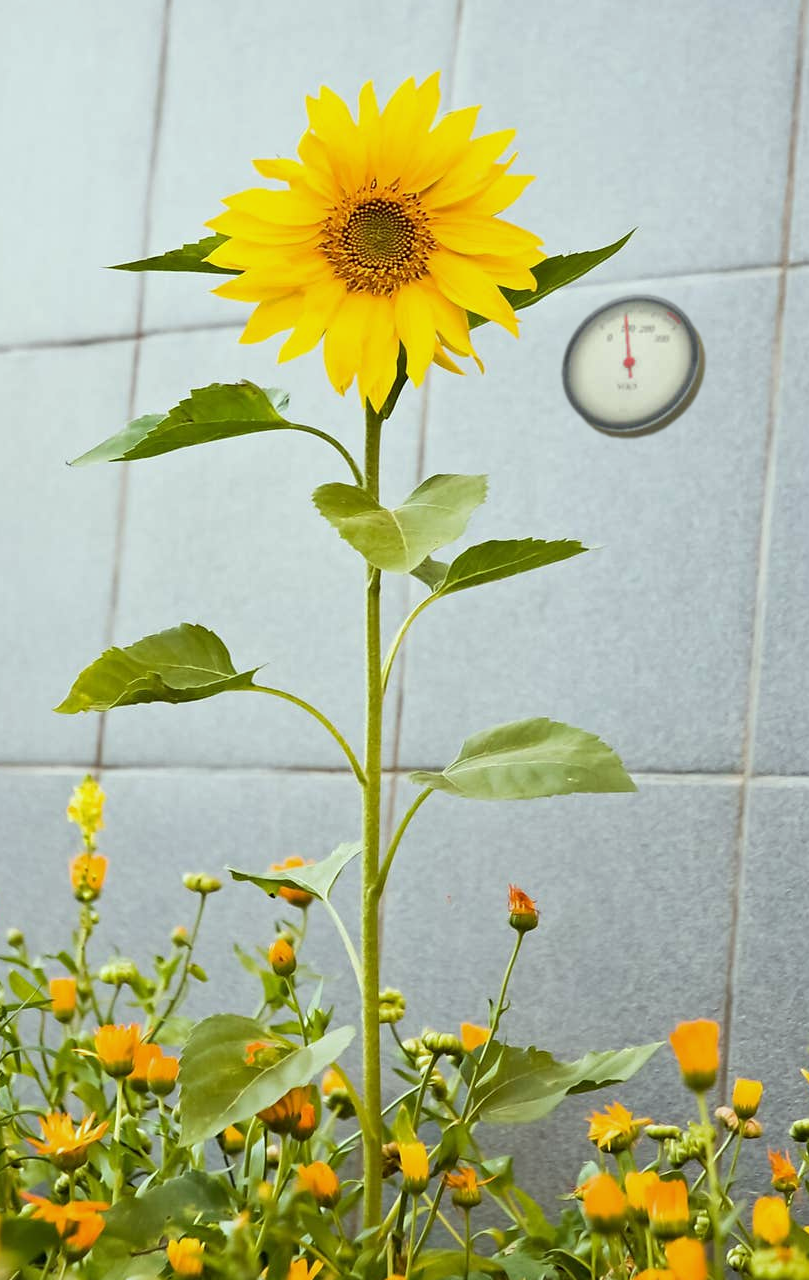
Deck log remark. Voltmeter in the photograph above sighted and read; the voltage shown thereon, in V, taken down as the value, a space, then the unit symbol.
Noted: 100 V
